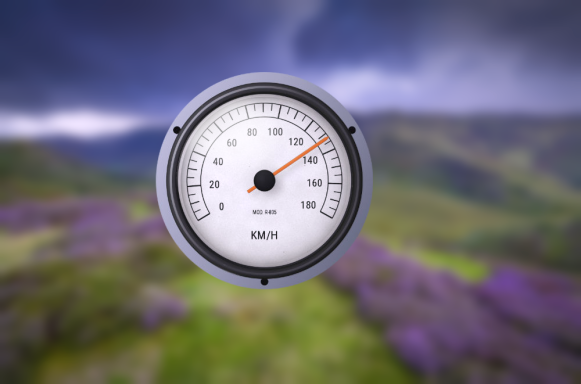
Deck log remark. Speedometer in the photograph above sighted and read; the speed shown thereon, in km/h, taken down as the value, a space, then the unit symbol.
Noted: 132.5 km/h
